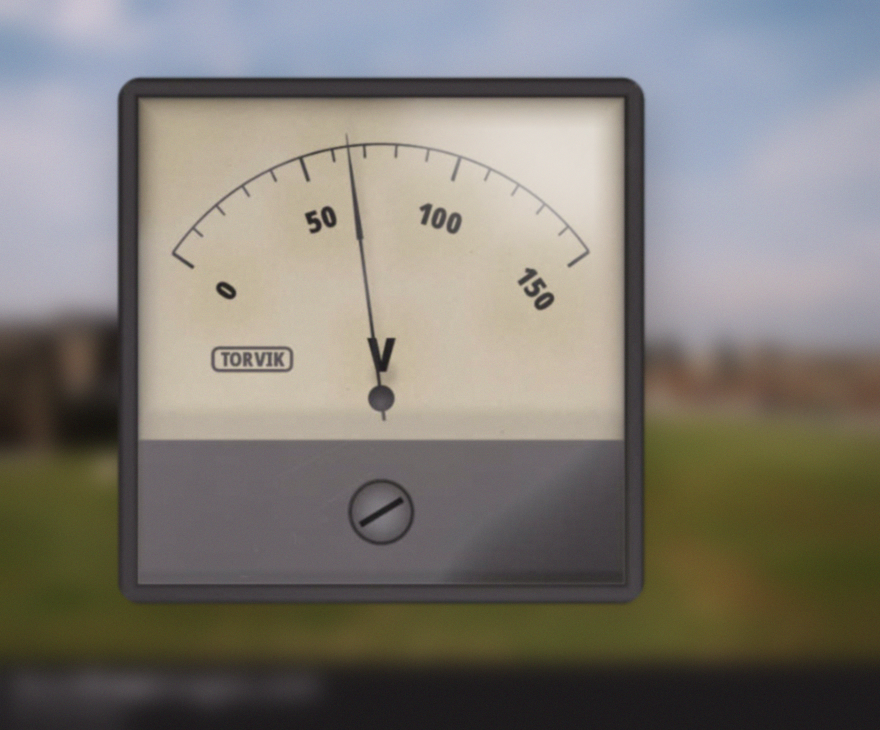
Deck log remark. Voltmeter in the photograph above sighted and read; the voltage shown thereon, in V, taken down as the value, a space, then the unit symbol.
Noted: 65 V
